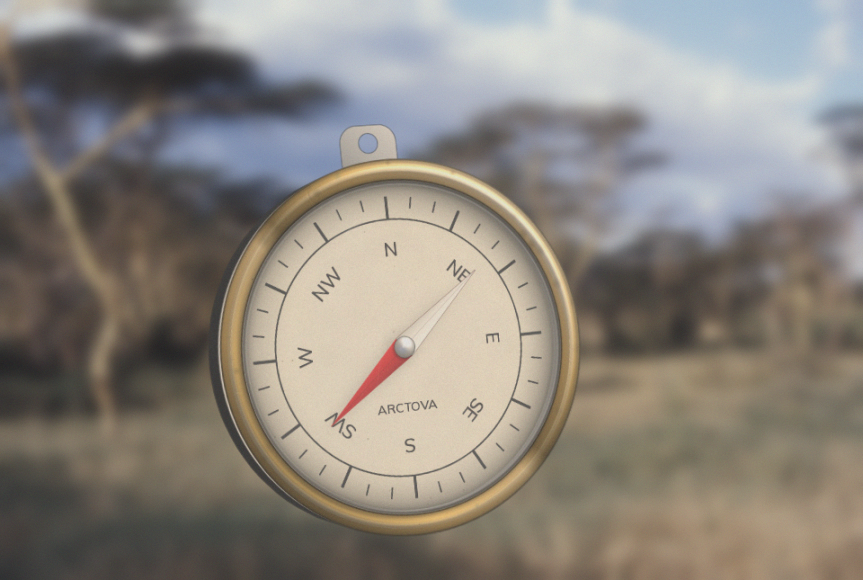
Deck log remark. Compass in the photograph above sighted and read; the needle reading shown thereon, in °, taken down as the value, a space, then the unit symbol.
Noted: 230 °
